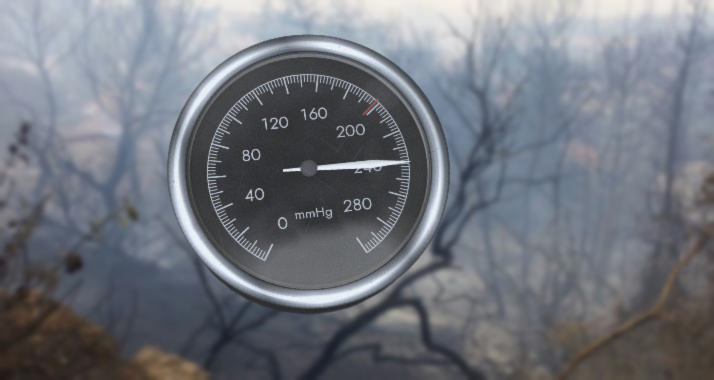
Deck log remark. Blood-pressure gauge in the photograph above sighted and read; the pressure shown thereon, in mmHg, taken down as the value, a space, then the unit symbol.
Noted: 240 mmHg
